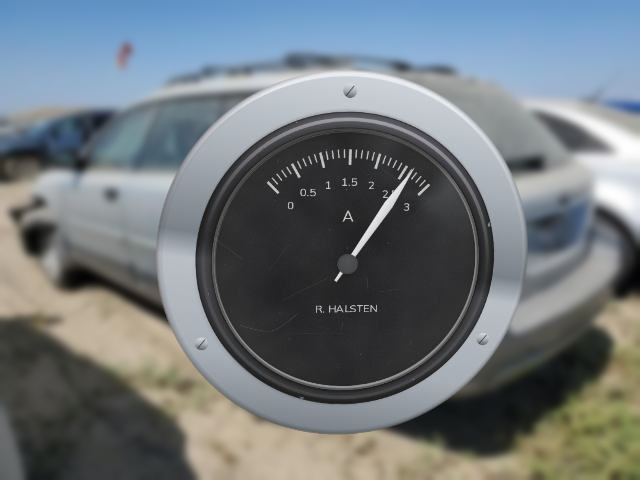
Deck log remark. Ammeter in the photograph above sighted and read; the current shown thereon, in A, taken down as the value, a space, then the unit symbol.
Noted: 2.6 A
